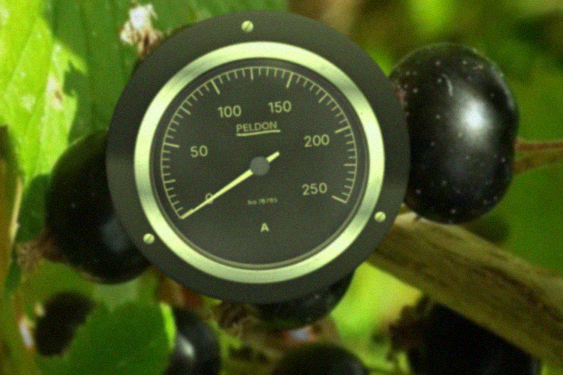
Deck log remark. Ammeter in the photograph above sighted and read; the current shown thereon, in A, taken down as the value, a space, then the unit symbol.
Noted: 0 A
